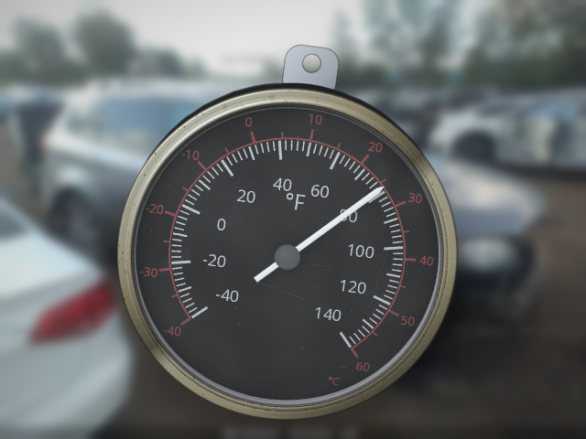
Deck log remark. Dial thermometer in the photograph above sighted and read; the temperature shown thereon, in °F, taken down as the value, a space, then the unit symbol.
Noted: 78 °F
